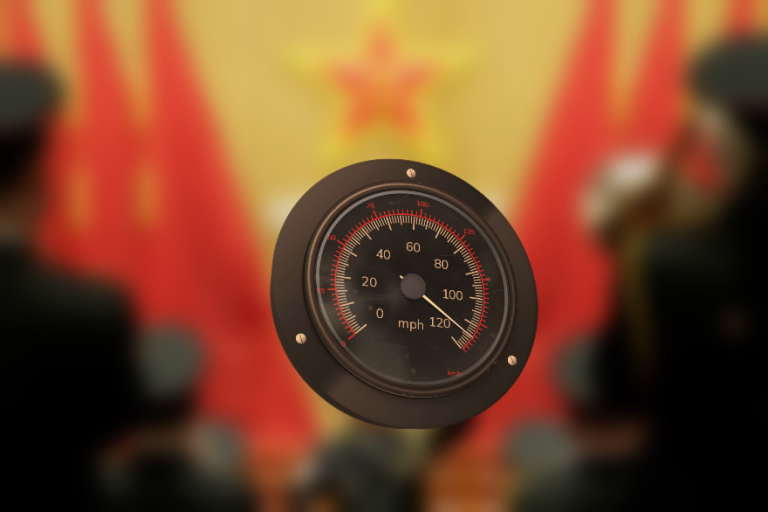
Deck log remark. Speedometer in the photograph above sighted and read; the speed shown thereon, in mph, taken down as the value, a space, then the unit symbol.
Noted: 115 mph
